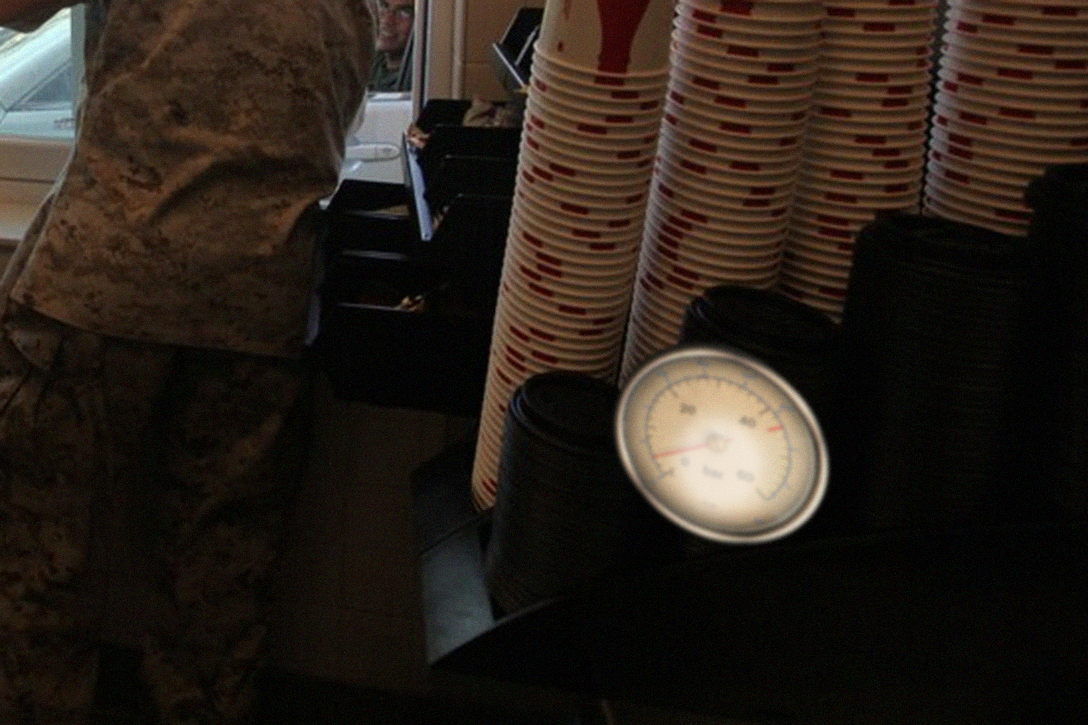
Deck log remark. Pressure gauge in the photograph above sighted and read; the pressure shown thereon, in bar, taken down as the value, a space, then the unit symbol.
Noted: 4 bar
